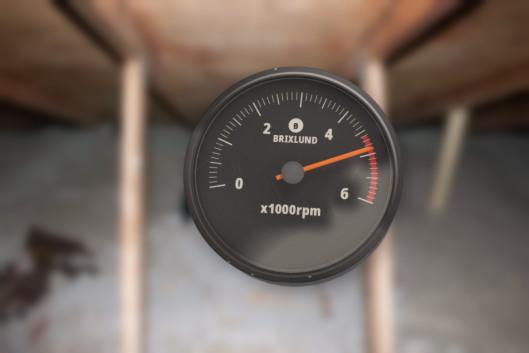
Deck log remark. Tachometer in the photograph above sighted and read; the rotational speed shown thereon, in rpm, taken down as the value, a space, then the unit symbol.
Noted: 4900 rpm
